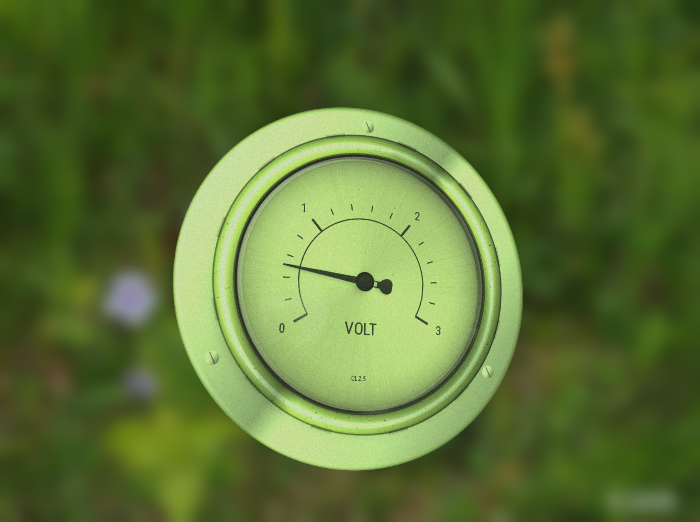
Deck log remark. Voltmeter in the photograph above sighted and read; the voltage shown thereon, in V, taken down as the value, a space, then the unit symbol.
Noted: 0.5 V
